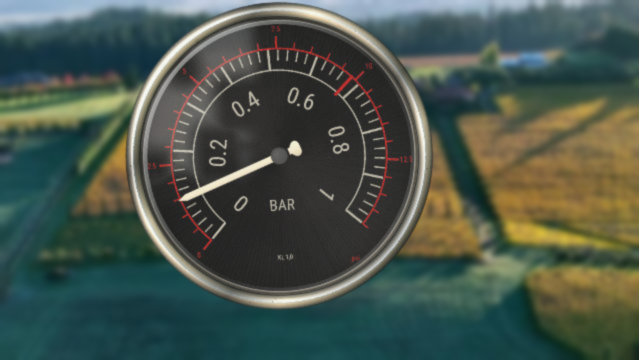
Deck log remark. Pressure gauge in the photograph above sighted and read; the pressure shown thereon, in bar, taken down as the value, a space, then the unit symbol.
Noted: 0.1 bar
